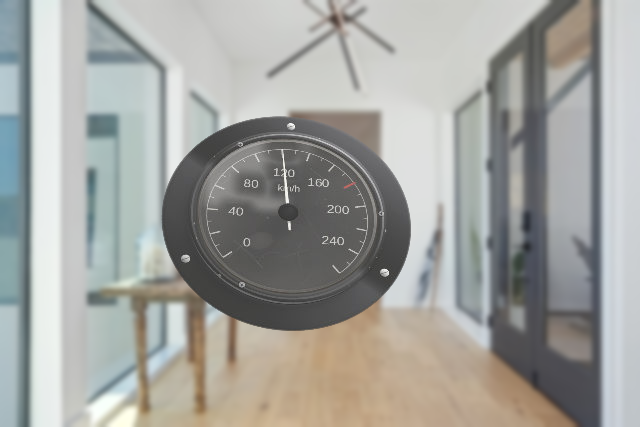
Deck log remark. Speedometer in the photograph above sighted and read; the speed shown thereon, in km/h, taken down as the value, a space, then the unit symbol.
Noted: 120 km/h
